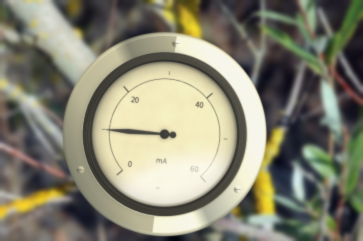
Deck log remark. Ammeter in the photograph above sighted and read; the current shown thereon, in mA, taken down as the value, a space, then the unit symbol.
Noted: 10 mA
